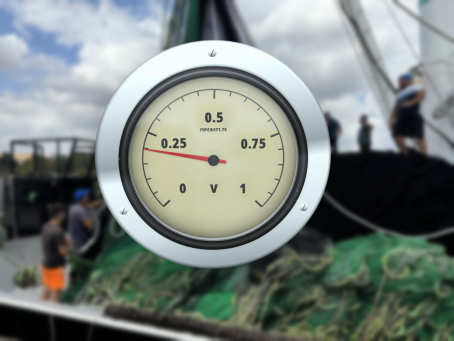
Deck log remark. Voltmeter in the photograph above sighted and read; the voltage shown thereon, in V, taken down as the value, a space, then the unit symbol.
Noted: 0.2 V
